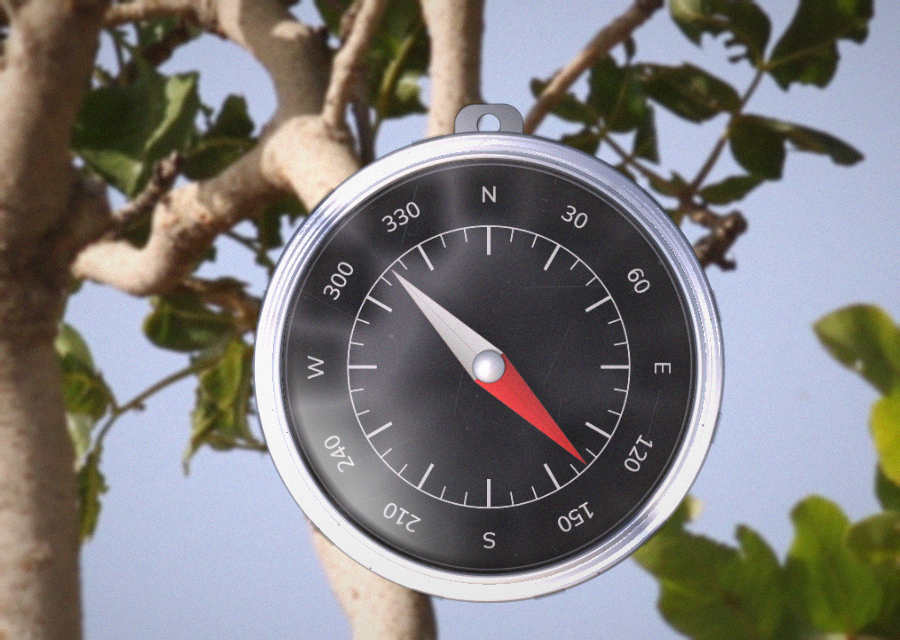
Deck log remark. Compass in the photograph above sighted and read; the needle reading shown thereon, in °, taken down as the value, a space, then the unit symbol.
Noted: 135 °
